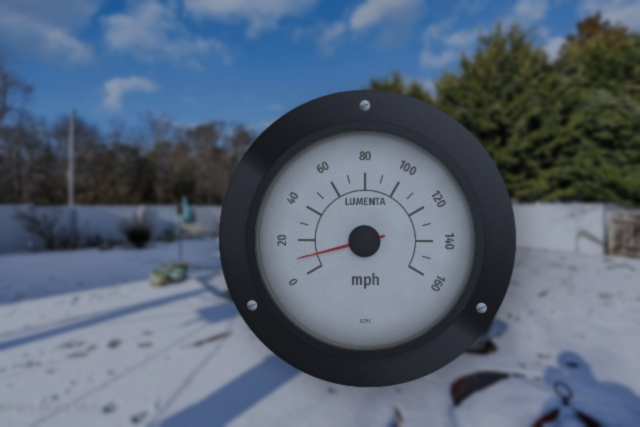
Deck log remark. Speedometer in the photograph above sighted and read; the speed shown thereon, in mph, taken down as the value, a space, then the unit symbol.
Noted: 10 mph
